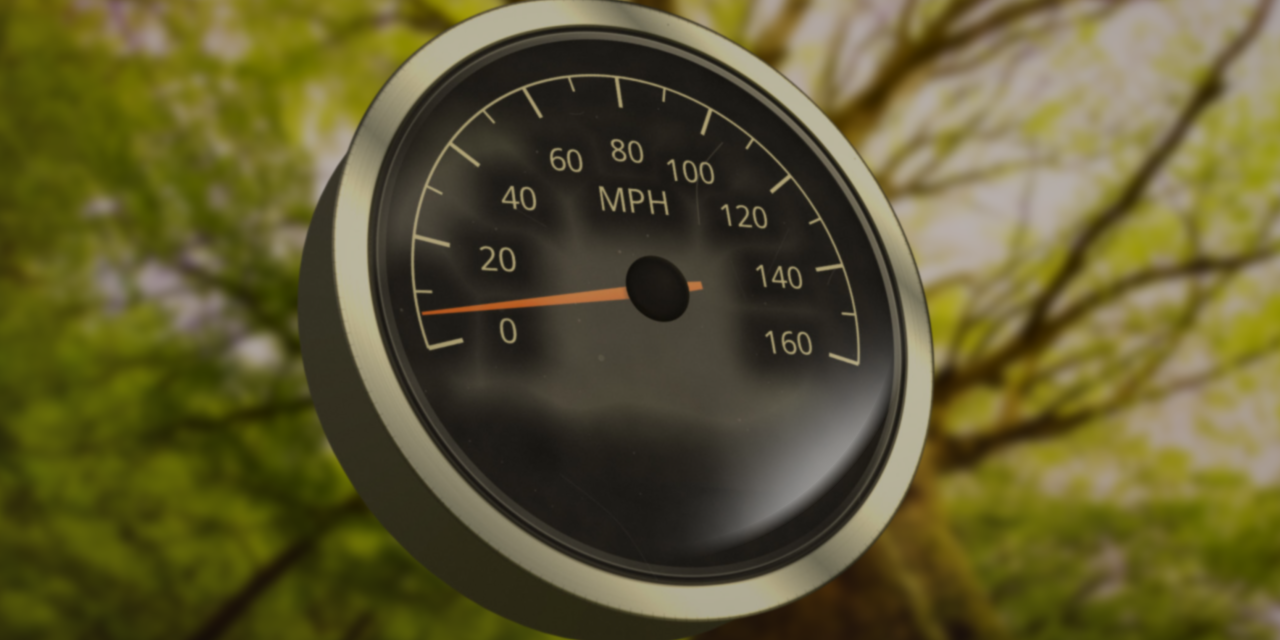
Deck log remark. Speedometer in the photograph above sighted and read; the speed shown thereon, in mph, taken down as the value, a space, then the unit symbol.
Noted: 5 mph
